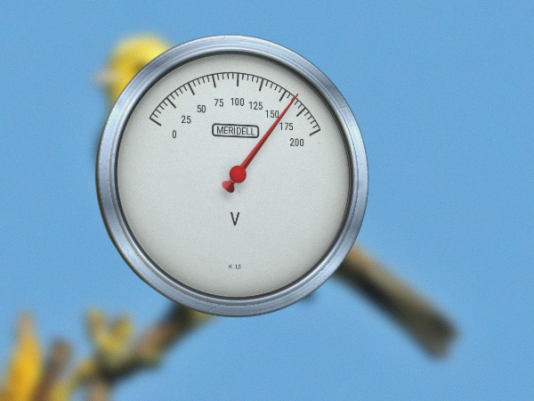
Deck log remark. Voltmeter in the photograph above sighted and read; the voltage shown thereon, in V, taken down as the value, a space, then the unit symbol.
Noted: 160 V
